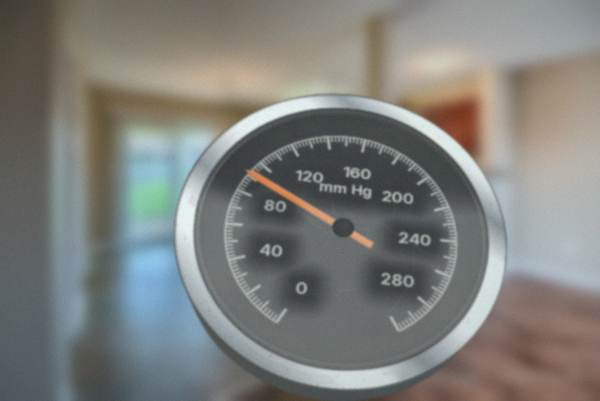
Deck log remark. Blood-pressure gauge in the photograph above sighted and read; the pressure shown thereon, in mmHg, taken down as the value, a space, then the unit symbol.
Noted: 90 mmHg
